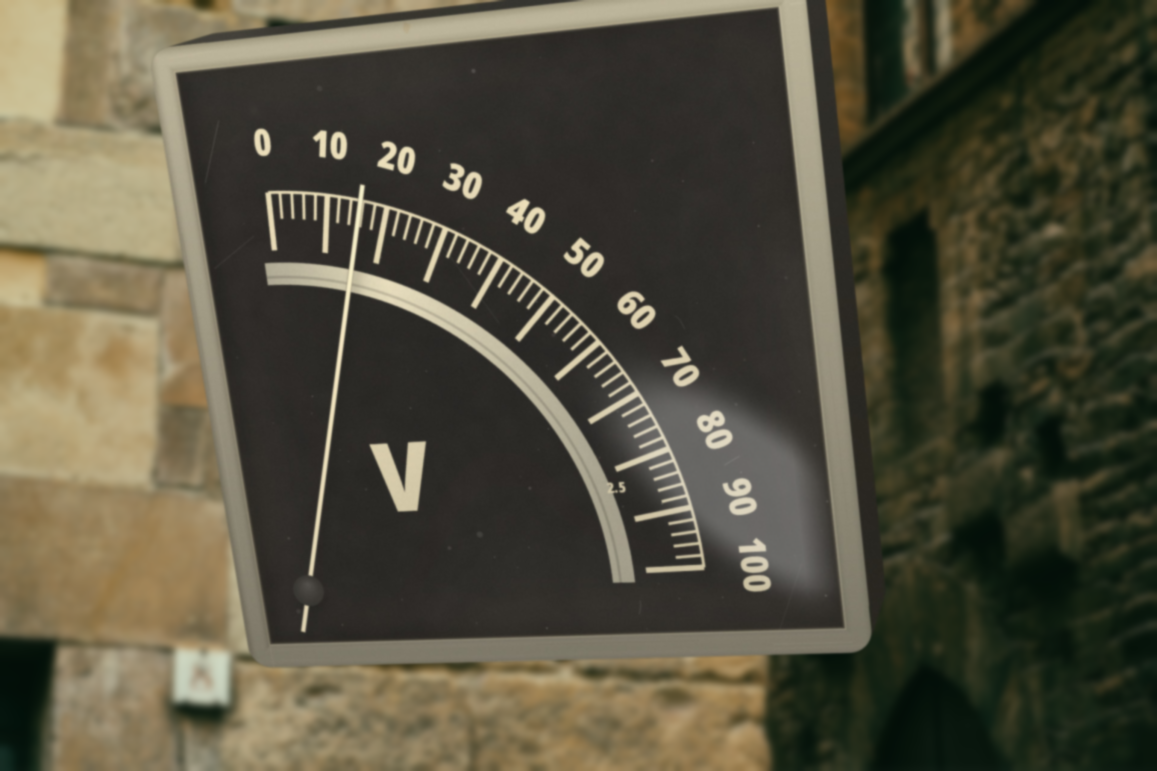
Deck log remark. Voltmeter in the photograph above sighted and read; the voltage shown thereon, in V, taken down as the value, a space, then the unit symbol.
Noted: 16 V
